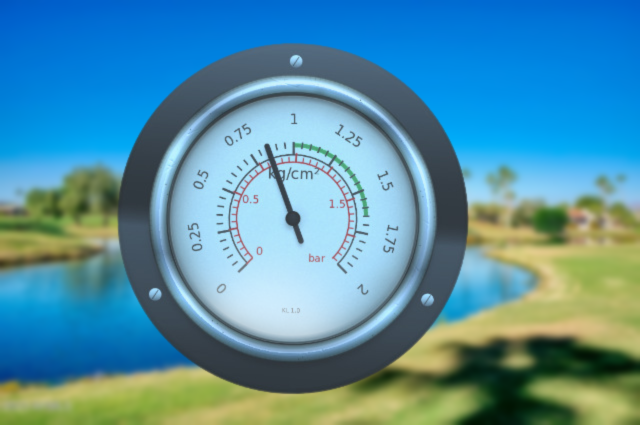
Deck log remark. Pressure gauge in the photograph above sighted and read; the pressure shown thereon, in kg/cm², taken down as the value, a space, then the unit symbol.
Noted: 0.85 kg/cm²
